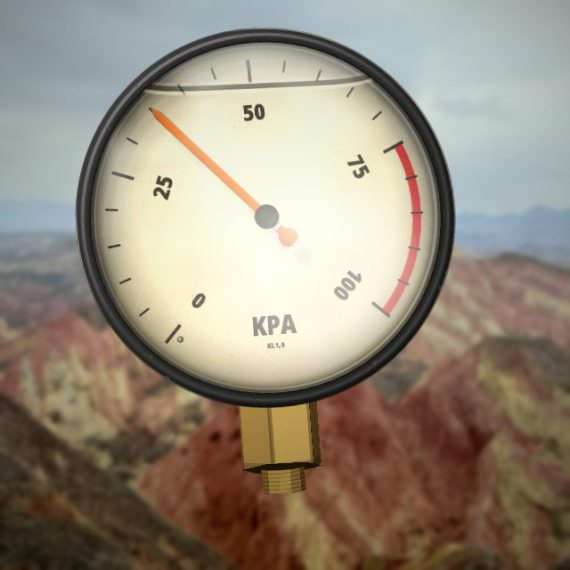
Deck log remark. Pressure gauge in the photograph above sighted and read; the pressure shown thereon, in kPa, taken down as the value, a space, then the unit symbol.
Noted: 35 kPa
